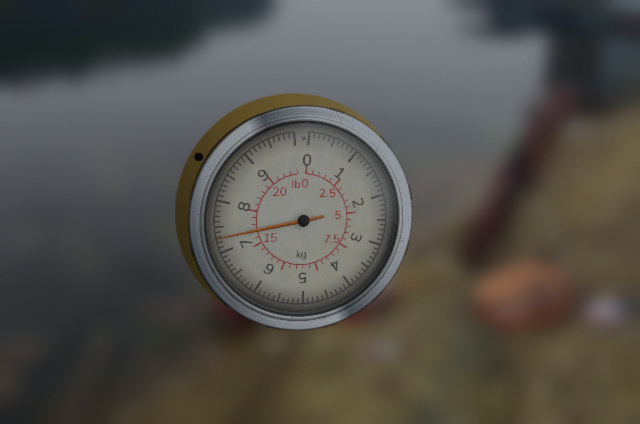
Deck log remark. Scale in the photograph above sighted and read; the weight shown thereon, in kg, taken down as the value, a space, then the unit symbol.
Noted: 7.3 kg
